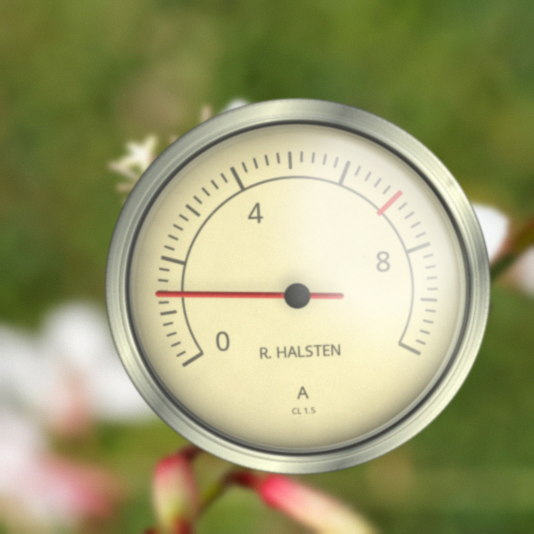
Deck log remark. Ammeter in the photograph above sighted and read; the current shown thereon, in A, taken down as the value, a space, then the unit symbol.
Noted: 1.4 A
